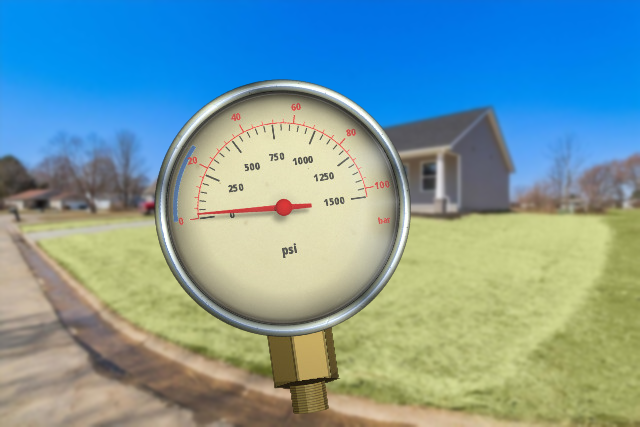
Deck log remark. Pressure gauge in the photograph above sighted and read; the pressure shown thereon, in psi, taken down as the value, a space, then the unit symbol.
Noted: 25 psi
